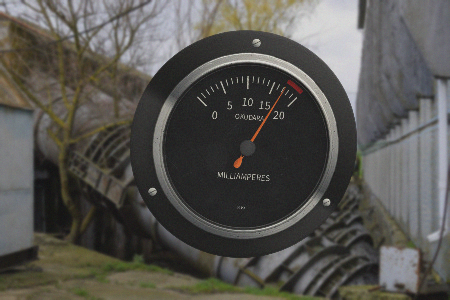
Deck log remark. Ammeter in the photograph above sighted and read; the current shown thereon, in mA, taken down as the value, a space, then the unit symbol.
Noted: 17 mA
